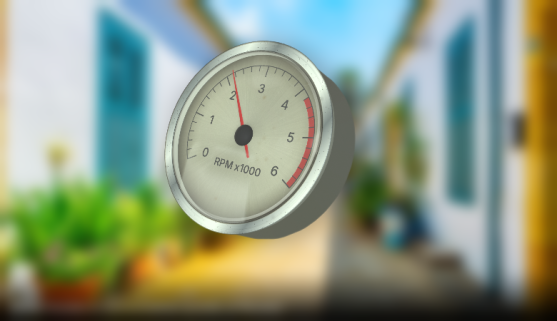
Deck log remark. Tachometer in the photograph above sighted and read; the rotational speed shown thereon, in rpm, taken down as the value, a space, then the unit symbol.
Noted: 2200 rpm
